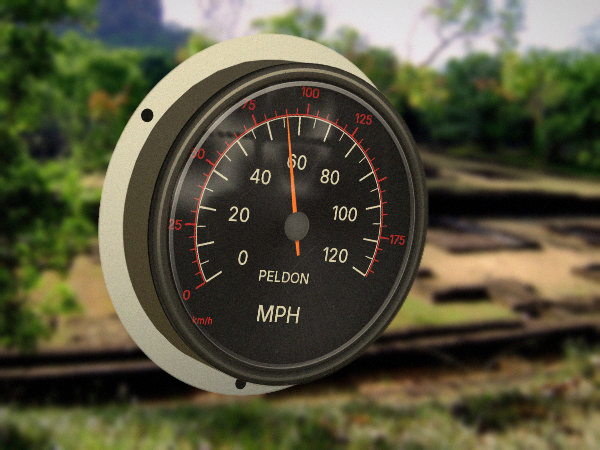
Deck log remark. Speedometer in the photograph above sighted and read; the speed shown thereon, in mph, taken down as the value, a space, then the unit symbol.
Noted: 55 mph
